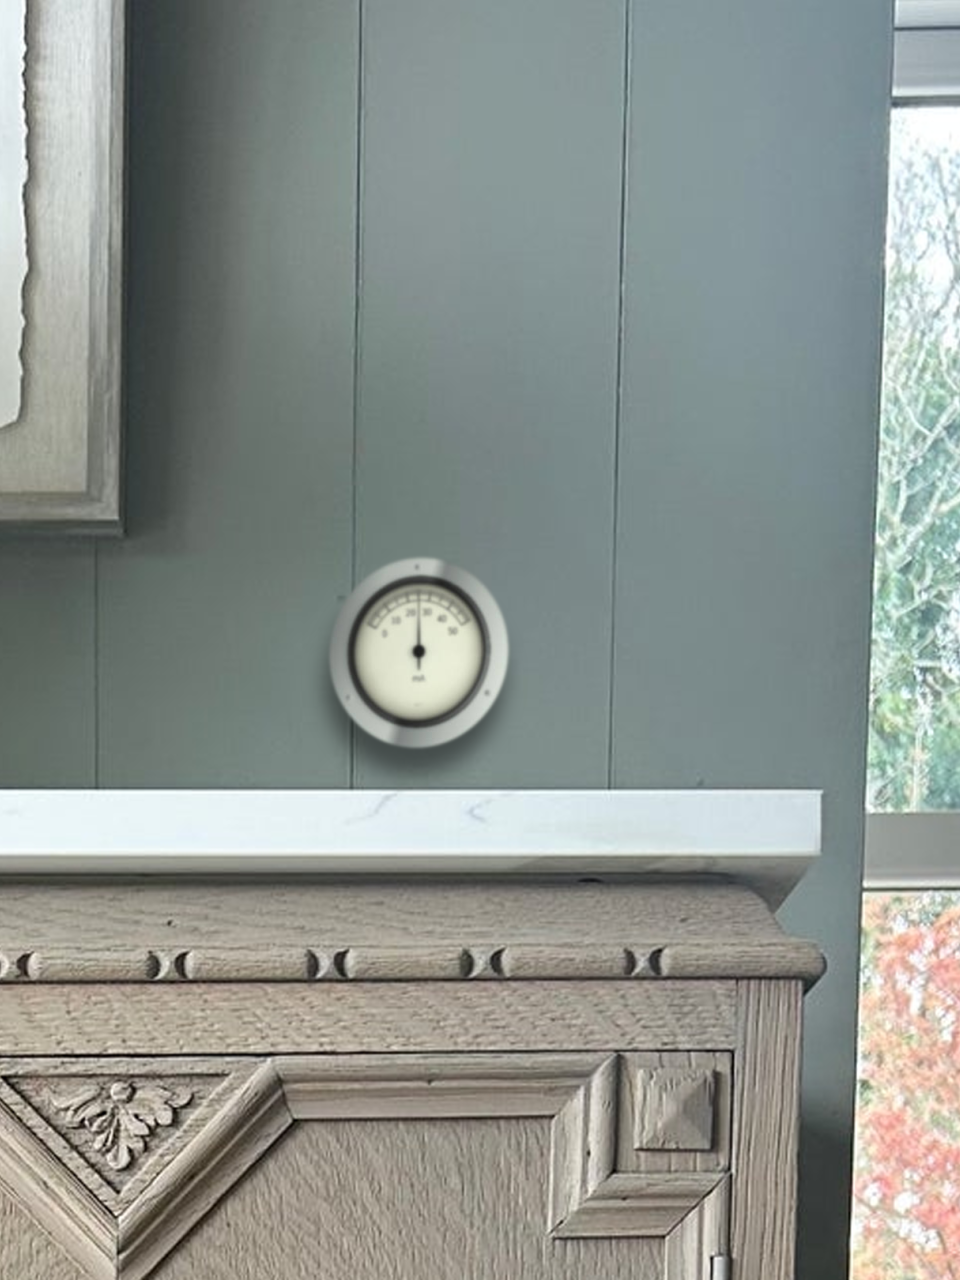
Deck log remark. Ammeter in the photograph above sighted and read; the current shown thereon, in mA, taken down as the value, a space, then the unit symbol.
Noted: 25 mA
